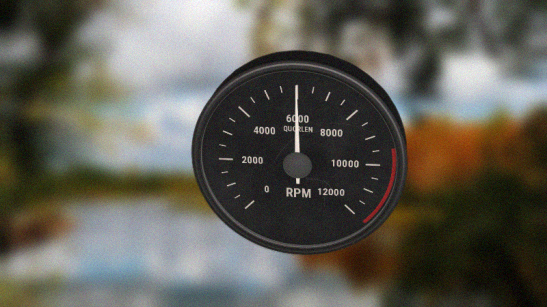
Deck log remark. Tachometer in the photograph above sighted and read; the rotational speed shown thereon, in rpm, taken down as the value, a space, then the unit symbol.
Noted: 6000 rpm
